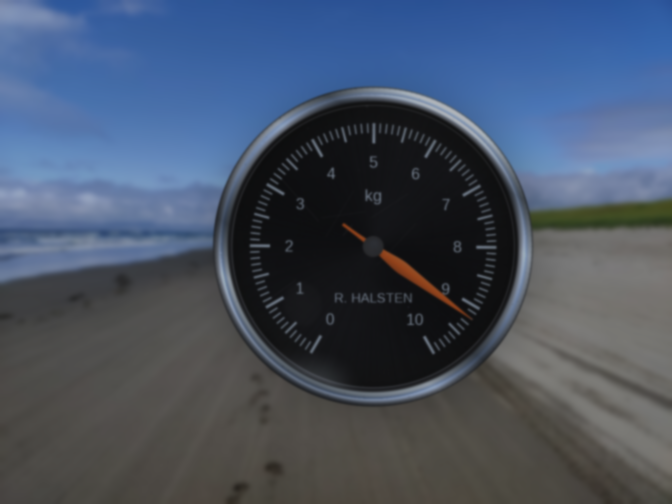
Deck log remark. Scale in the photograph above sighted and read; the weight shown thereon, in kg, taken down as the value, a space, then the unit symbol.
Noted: 9.2 kg
